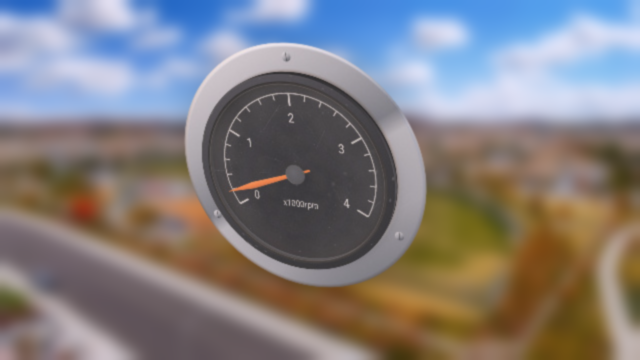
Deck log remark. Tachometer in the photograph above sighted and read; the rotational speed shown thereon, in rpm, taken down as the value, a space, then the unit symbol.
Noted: 200 rpm
